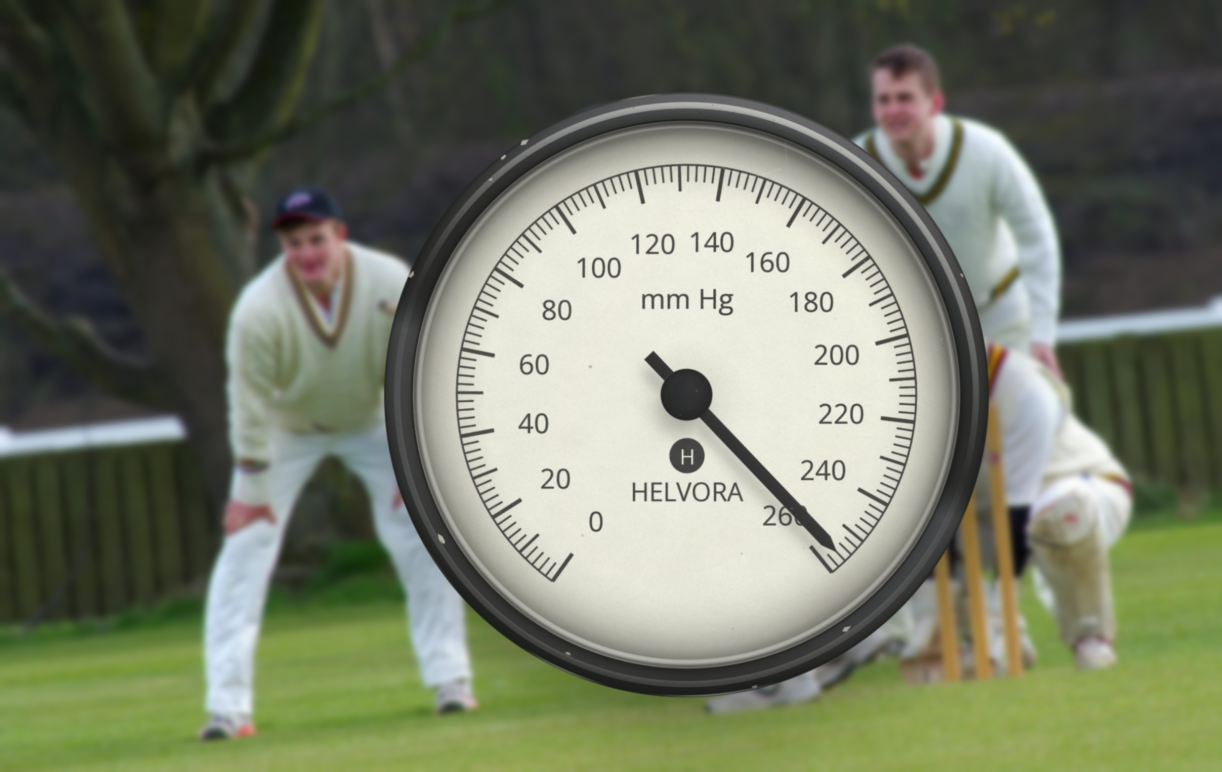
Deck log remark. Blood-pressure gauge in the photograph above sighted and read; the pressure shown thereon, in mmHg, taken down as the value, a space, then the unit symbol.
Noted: 256 mmHg
